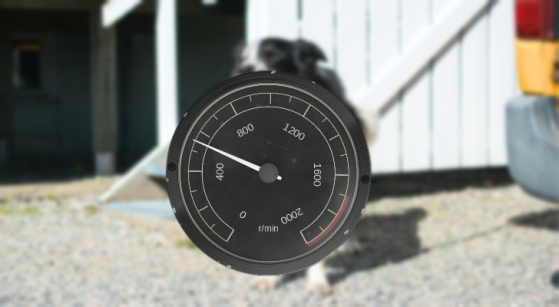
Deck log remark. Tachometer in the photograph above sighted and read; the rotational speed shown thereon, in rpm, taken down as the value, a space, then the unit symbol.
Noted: 550 rpm
